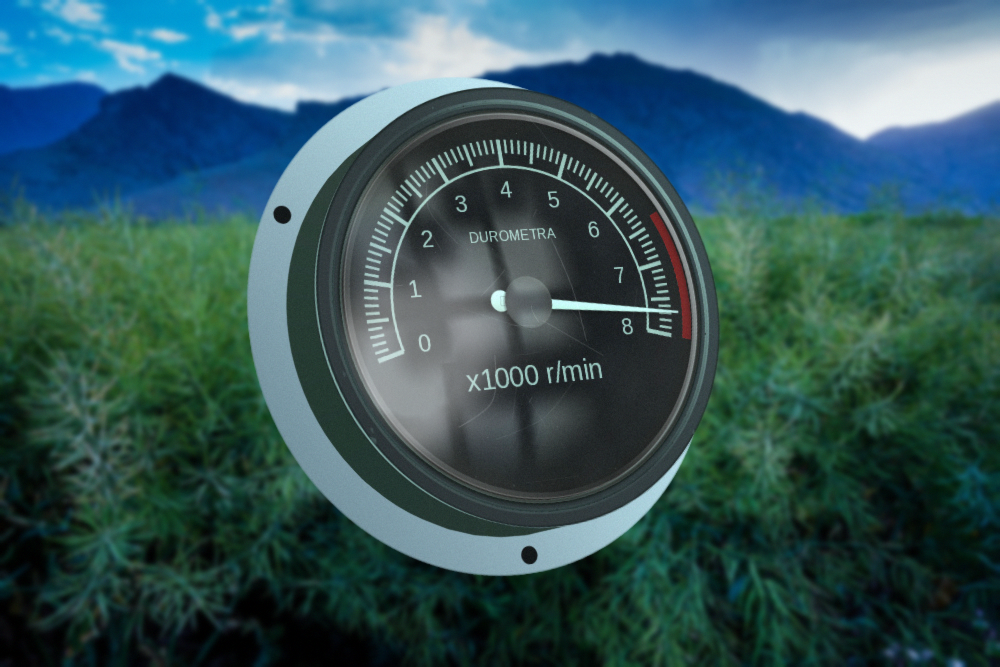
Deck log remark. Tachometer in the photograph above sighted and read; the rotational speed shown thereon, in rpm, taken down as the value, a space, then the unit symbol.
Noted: 7700 rpm
